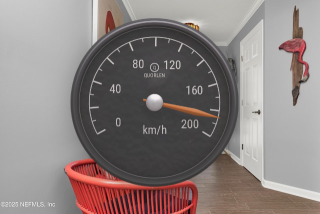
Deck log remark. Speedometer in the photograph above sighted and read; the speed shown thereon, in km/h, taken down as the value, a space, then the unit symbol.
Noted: 185 km/h
